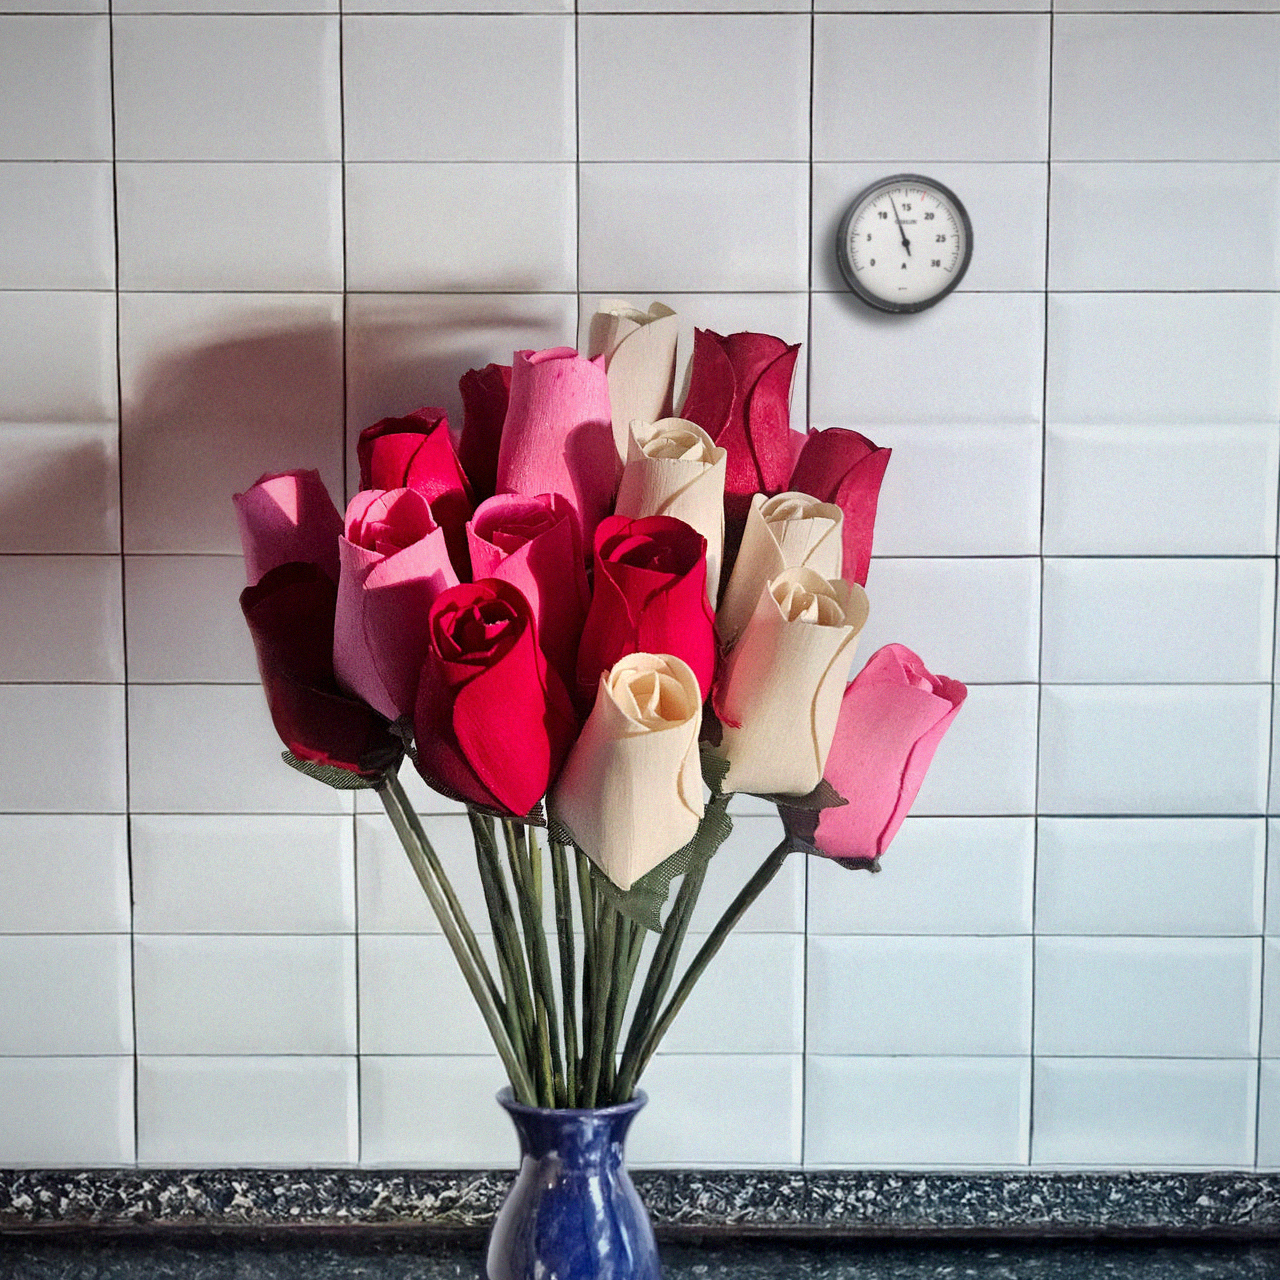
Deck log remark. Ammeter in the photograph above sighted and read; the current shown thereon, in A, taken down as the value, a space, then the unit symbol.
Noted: 12.5 A
